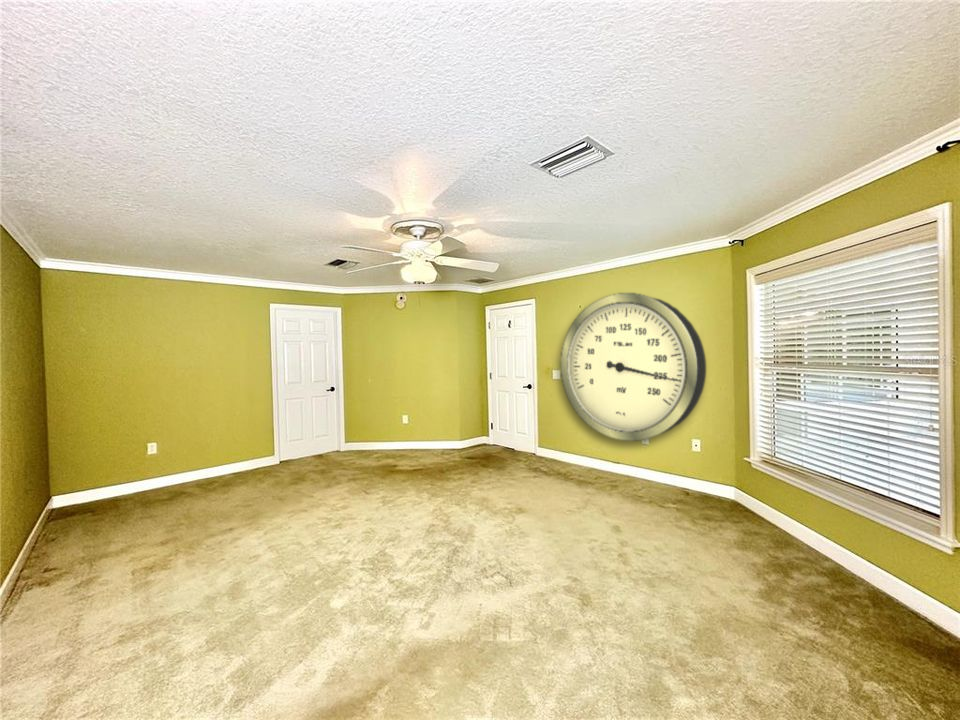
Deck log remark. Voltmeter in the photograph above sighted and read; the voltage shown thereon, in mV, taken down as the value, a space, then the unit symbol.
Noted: 225 mV
